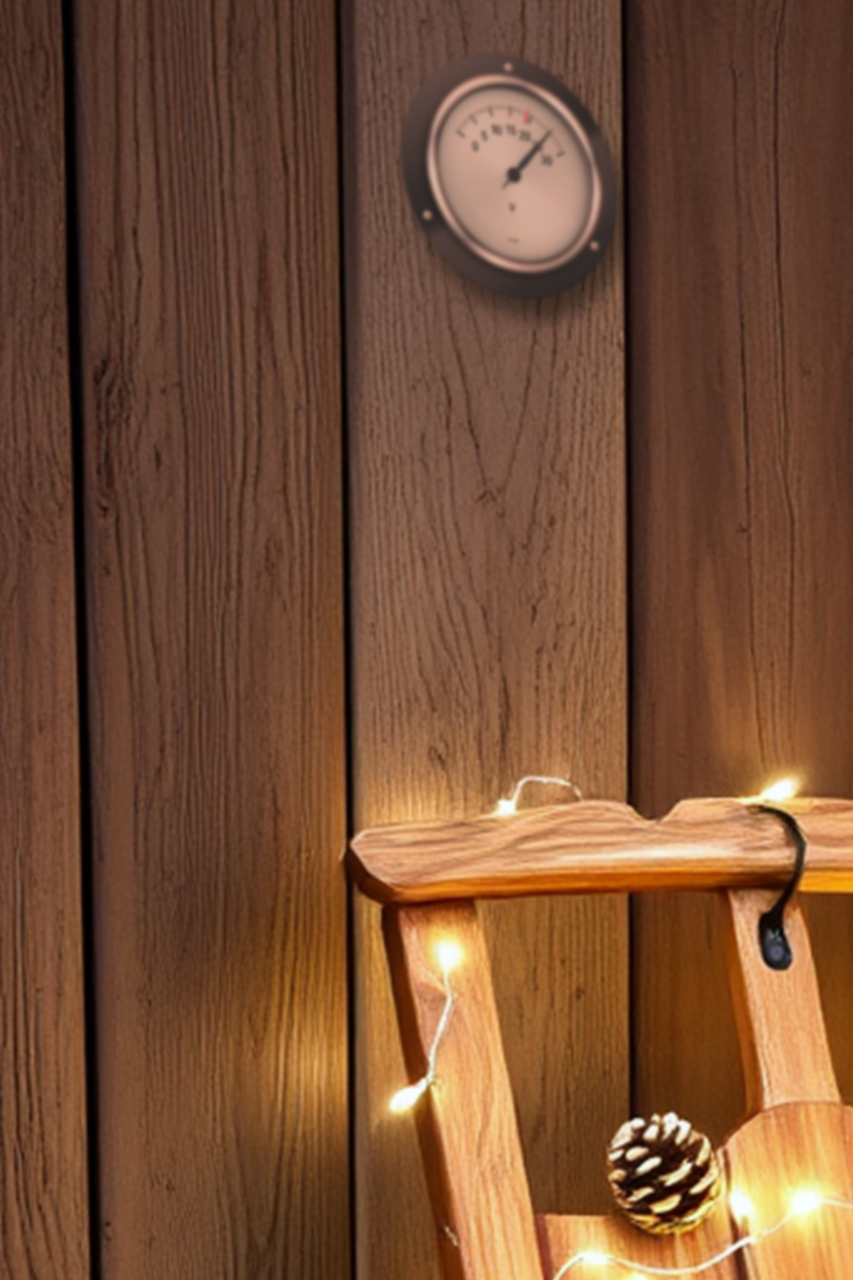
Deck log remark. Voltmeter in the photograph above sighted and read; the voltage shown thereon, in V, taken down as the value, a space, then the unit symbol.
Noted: 25 V
